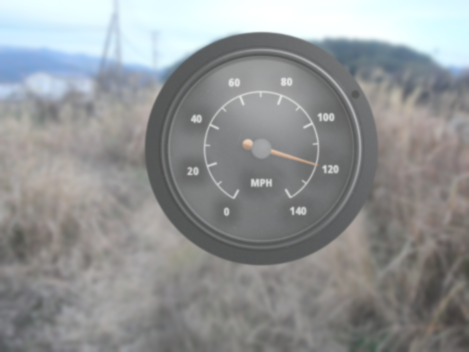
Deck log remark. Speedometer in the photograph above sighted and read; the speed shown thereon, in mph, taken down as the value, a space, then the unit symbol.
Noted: 120 mph
